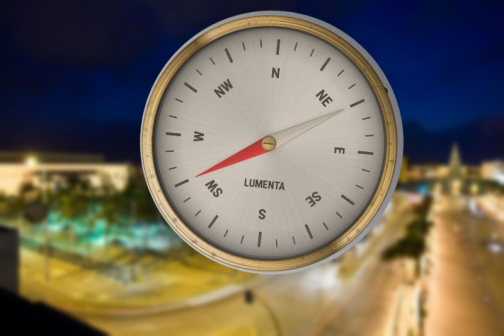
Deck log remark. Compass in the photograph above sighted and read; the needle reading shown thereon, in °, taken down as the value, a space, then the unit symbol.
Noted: 240 °
